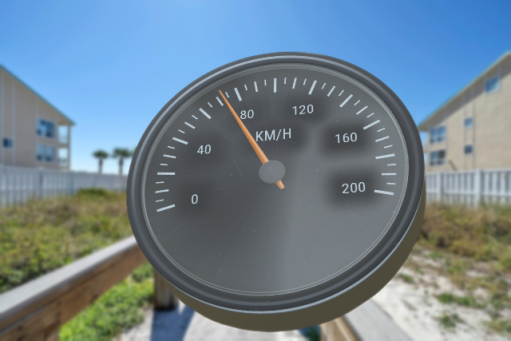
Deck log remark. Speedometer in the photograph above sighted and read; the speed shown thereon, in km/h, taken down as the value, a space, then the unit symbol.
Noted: 72.5 km/h
